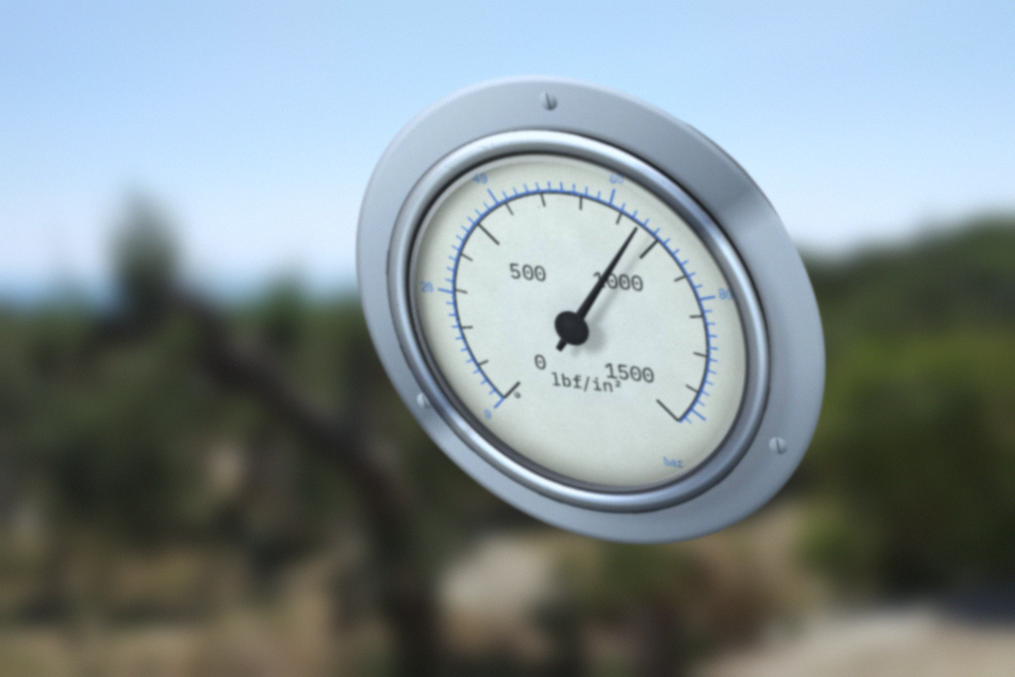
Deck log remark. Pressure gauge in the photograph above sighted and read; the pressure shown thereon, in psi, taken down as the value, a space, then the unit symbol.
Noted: 950 psi
